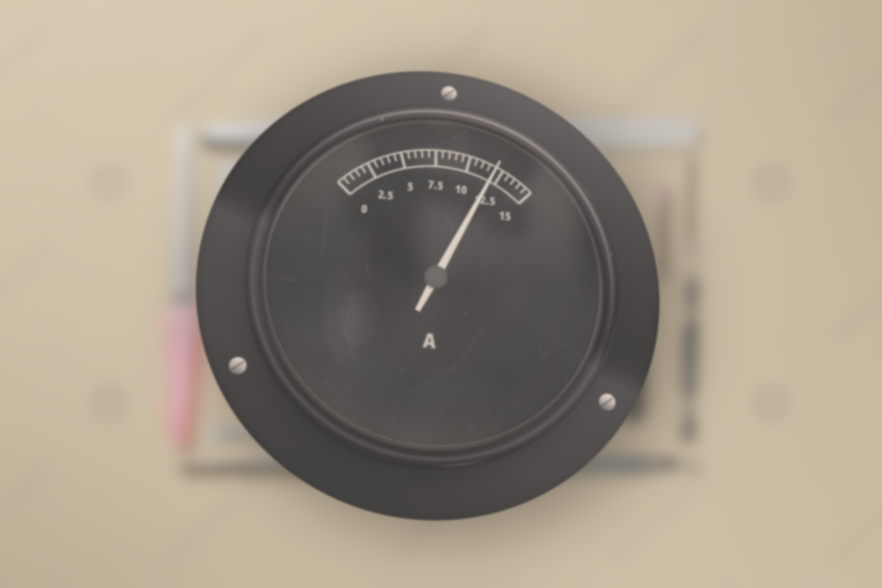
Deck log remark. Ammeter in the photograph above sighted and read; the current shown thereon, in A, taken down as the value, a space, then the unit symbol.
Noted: 12 A
